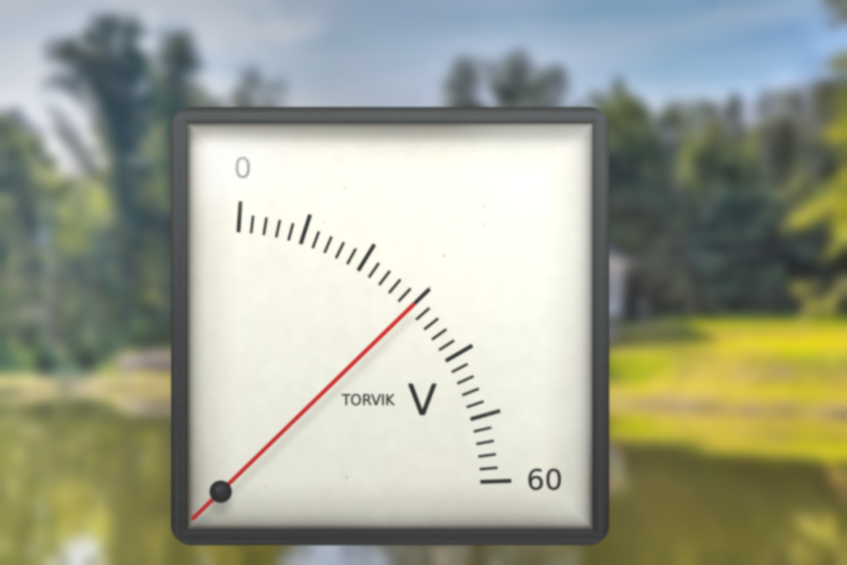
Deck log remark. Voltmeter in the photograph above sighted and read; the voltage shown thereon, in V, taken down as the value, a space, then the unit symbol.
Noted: 30 V
